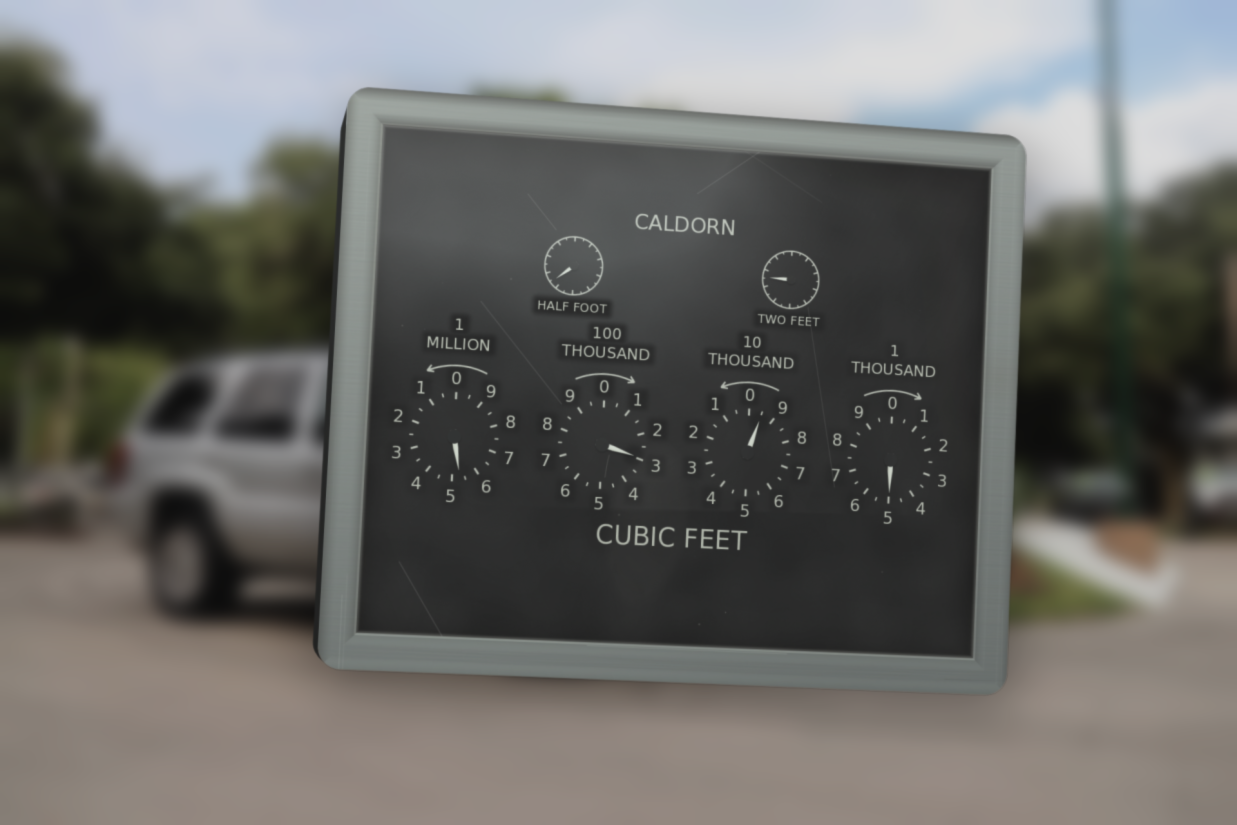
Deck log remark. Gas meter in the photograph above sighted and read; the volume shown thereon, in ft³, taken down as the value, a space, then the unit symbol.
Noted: 529500 ft³
